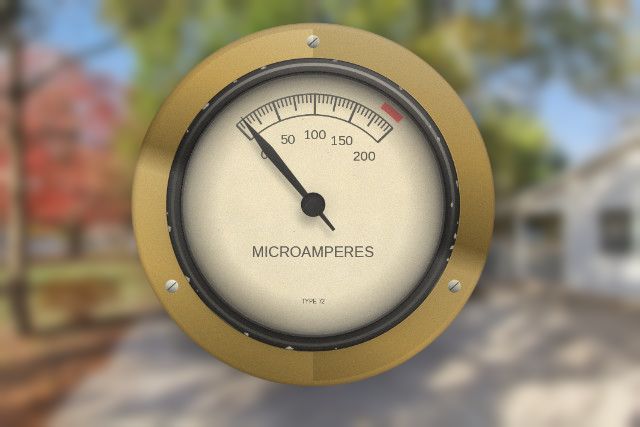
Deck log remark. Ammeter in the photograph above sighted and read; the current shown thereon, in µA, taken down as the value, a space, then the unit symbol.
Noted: 10 µA
